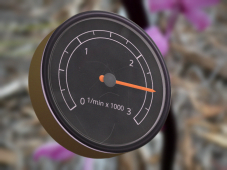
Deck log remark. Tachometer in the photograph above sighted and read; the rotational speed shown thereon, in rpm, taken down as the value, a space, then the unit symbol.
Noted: 2500 rpm
